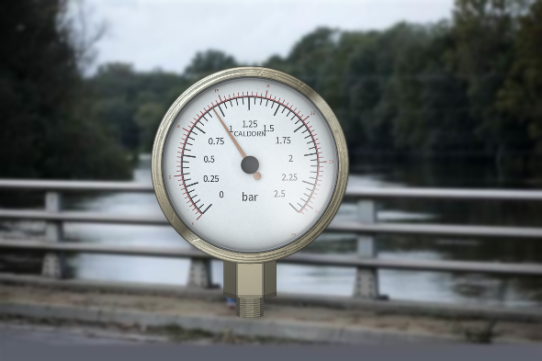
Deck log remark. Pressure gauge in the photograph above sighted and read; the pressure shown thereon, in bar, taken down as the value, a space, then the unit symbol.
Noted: 0.95 bar
